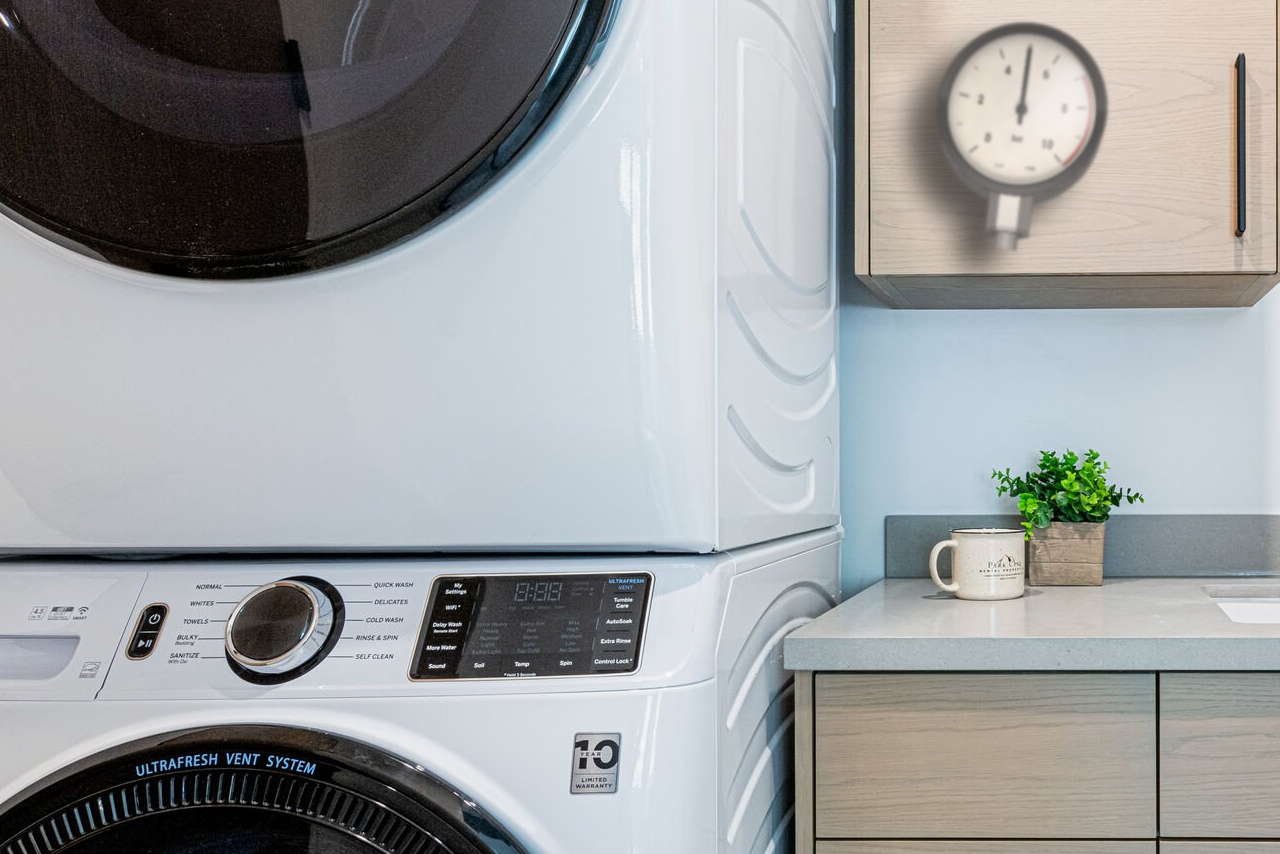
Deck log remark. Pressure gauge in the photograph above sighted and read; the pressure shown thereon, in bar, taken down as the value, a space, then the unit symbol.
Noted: 5 bar
